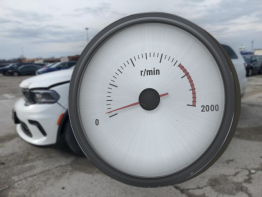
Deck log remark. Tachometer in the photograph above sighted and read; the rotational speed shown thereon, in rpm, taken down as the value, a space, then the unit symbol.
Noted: 50 rpm
